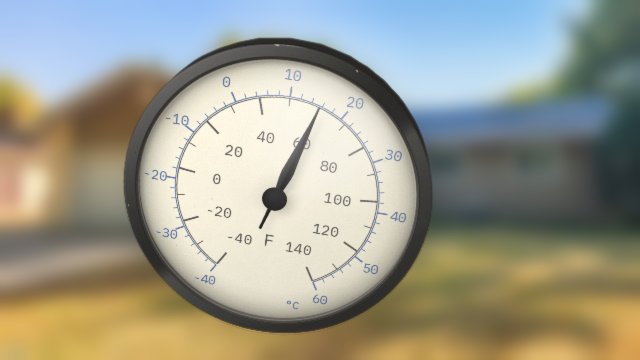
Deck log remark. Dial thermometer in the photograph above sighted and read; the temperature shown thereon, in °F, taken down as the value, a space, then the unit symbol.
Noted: 60 °F
